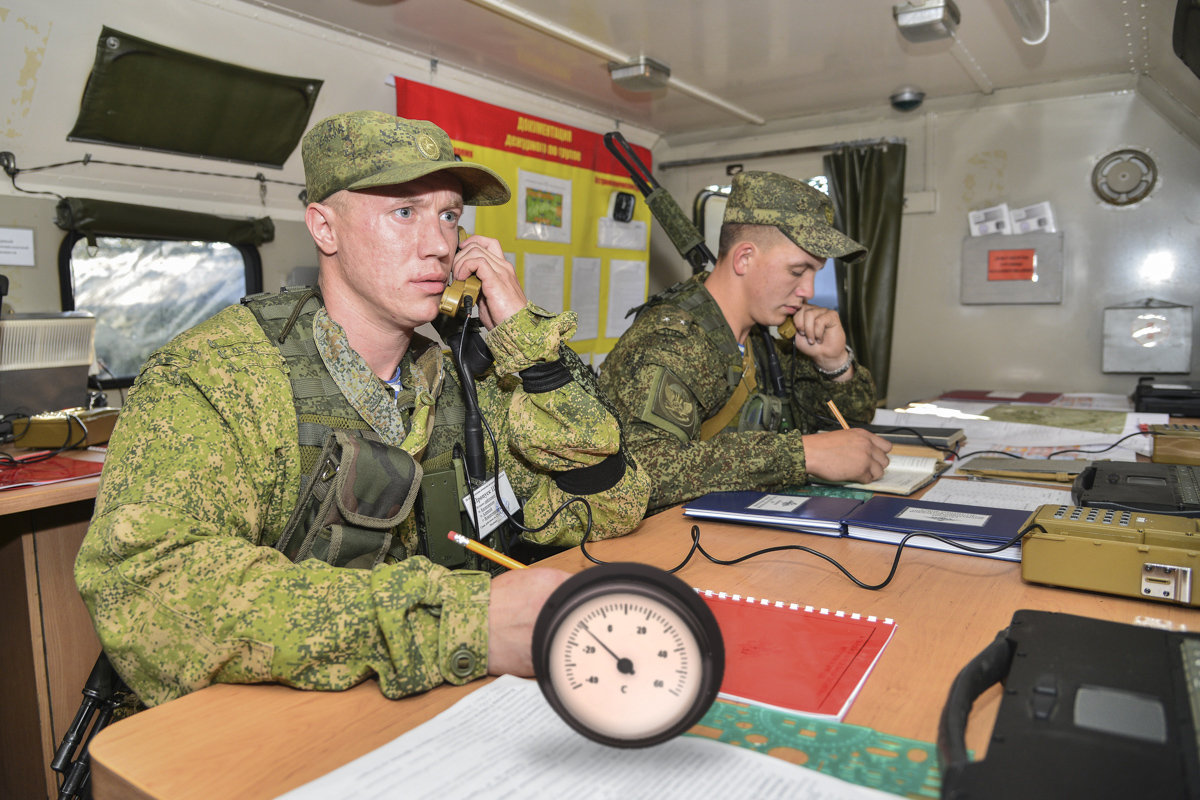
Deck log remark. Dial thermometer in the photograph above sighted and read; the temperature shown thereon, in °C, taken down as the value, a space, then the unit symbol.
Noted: -10 °C
